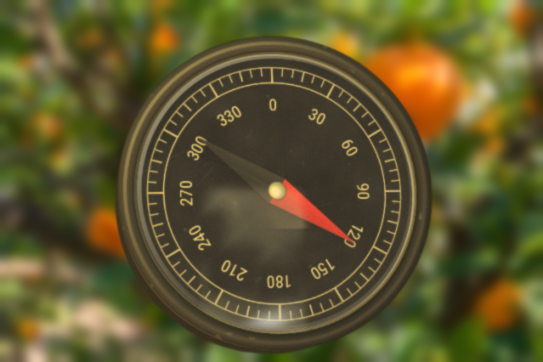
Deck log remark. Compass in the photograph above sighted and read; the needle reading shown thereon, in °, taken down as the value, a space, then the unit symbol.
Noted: 125 °
